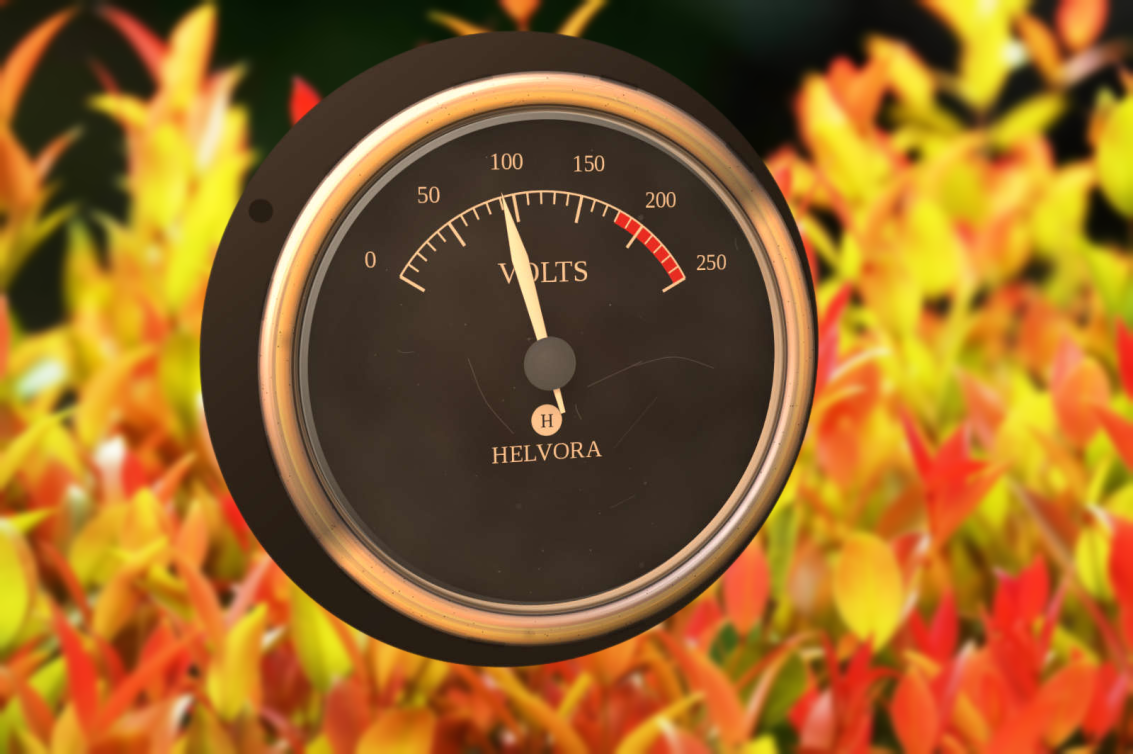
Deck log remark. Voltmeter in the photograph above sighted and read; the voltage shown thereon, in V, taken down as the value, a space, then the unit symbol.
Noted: 90 V
